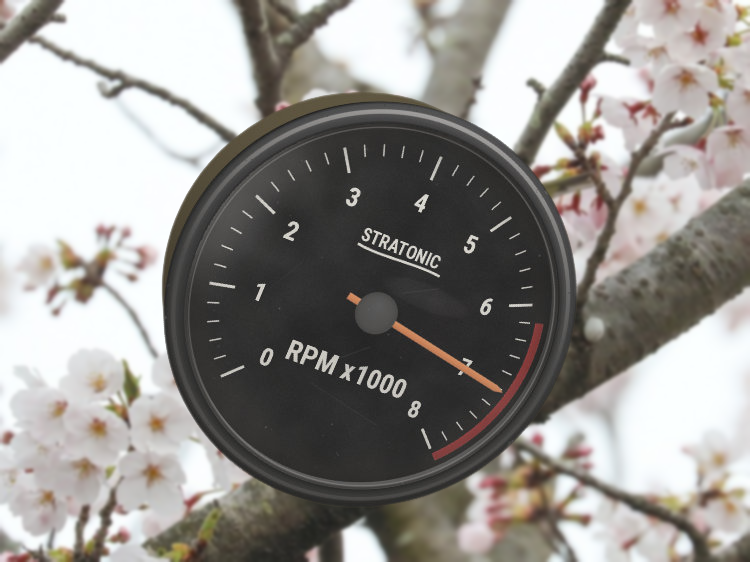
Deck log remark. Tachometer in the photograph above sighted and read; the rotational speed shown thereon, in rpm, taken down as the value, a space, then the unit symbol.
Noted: 7000 rpm
